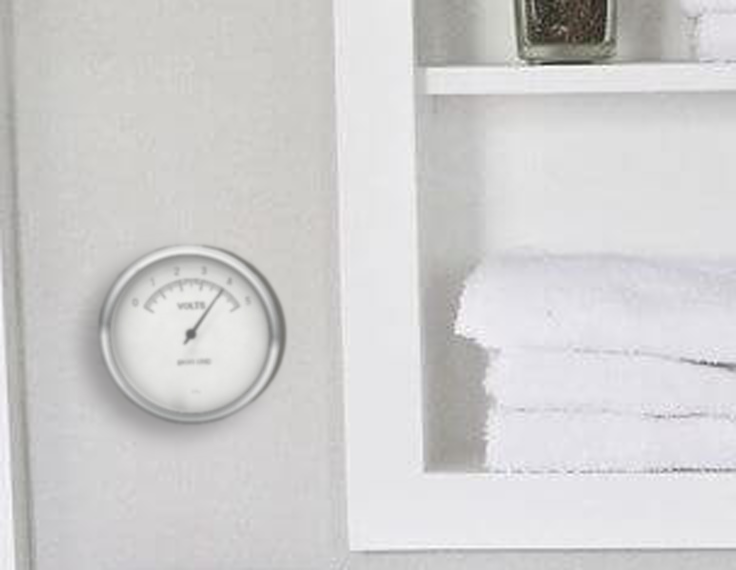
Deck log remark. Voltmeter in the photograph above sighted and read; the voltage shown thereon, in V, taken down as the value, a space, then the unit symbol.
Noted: 4 V
